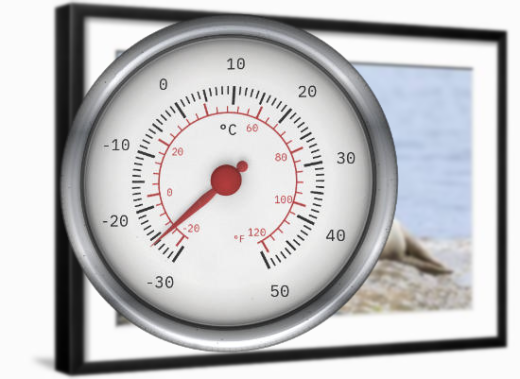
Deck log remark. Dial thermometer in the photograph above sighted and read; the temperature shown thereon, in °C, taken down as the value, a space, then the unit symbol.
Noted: -26 °C
